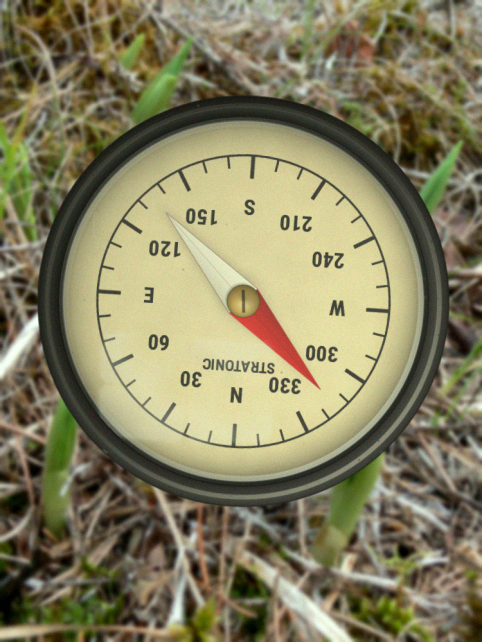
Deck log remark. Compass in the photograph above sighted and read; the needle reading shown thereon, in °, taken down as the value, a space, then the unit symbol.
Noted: 315 °
